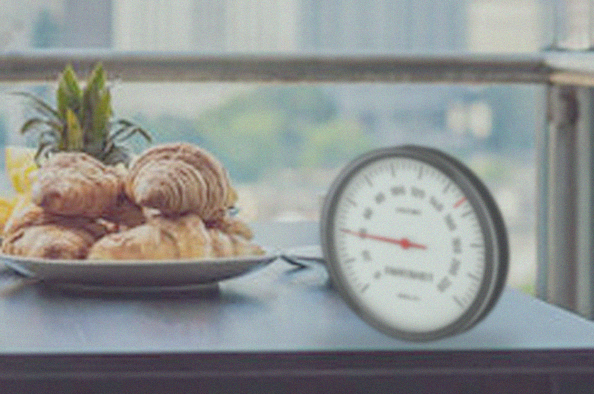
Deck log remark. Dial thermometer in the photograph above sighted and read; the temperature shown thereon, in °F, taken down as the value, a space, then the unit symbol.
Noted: 40 °F
